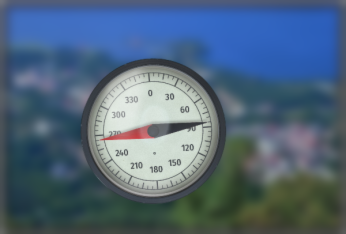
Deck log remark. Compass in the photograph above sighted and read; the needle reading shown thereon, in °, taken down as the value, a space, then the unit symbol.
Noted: 265 °
